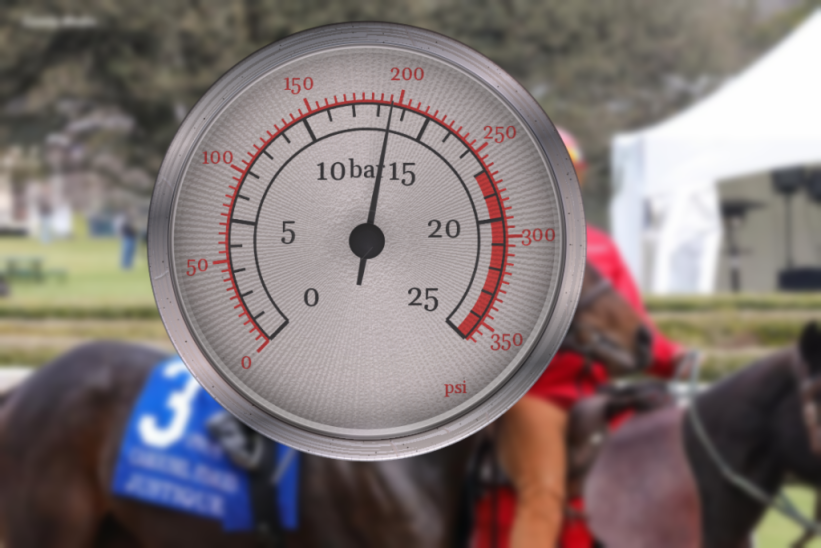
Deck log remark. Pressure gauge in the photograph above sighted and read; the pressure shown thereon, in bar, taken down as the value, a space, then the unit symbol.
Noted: 13.5 bar
